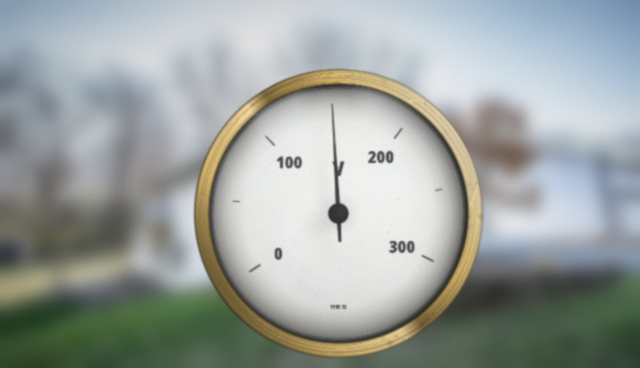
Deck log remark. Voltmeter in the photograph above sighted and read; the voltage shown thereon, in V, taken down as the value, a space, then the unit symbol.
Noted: 150 V
